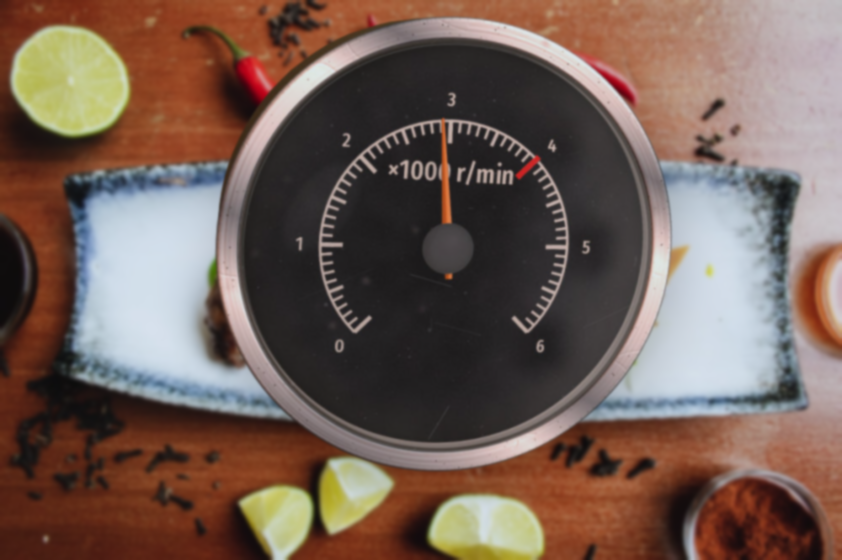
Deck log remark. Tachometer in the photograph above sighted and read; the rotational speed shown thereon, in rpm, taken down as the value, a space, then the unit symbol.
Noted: 2900 rpm
